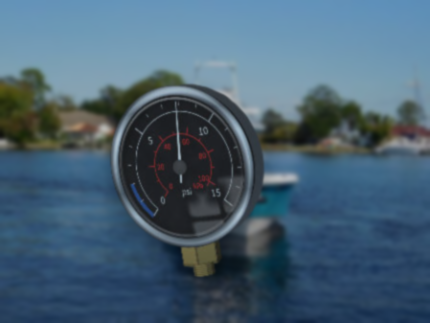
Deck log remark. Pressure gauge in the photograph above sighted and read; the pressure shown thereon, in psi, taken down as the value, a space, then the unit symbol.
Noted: 8 psi
